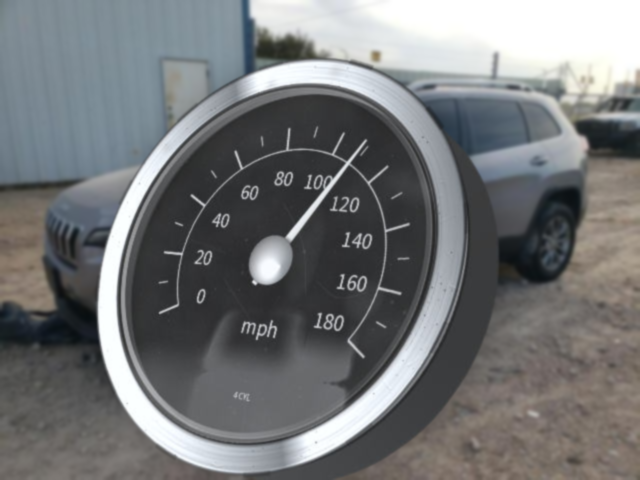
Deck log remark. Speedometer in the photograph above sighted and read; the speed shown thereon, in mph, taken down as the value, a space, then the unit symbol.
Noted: 110 mph
